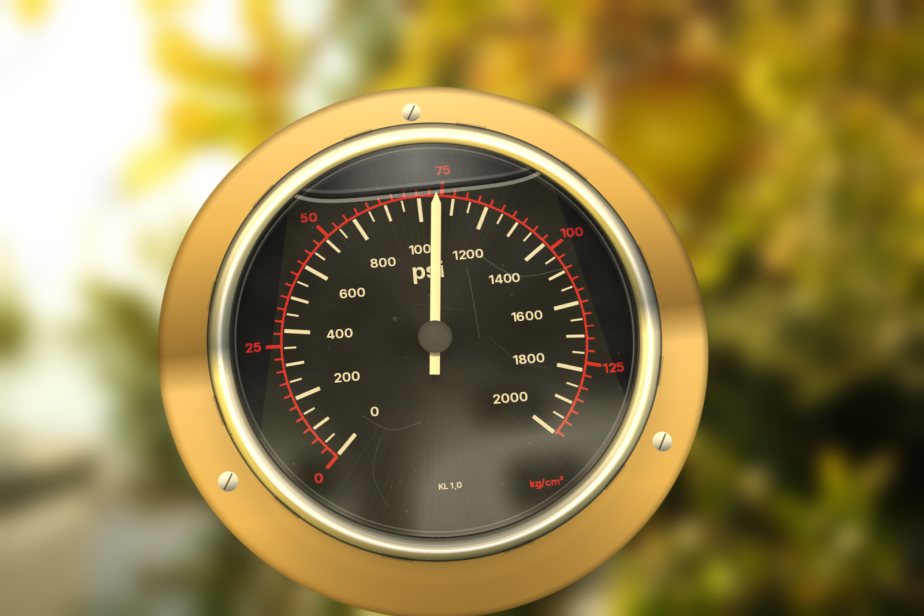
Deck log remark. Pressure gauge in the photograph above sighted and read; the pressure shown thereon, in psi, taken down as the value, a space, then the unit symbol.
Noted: 1050 psi
